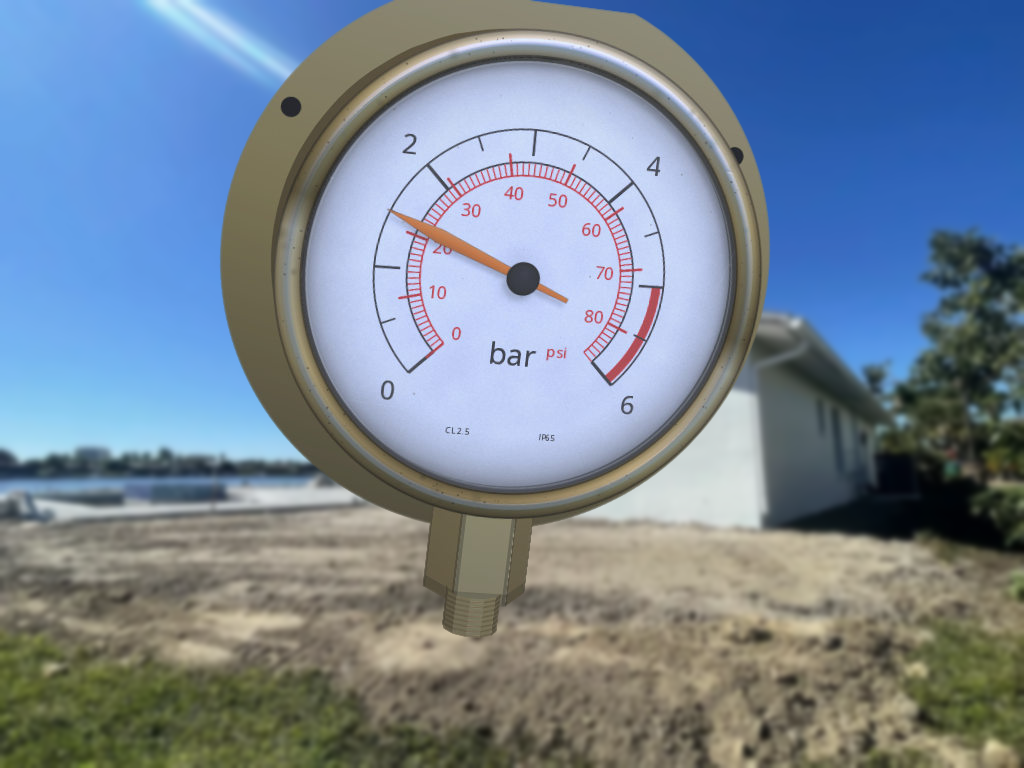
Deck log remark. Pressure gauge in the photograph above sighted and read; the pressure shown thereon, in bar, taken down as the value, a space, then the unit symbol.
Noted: 1.5 bar
